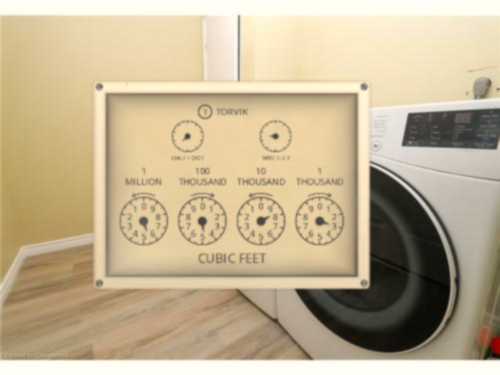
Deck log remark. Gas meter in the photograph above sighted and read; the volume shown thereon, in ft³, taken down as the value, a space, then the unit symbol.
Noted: 548300 ft³
